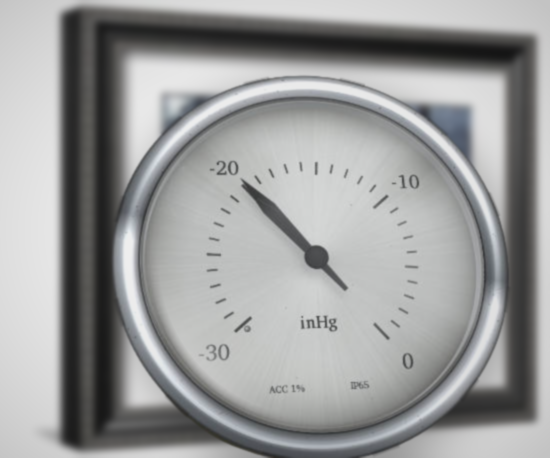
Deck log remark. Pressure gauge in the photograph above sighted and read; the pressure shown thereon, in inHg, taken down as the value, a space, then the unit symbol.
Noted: -20 inHg
